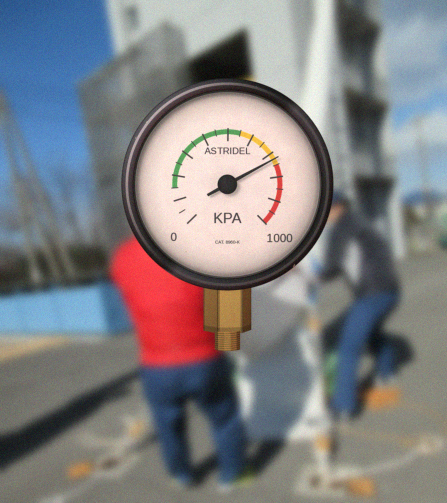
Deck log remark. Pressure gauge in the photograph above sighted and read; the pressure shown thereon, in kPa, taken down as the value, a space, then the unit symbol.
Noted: 725 kPa
